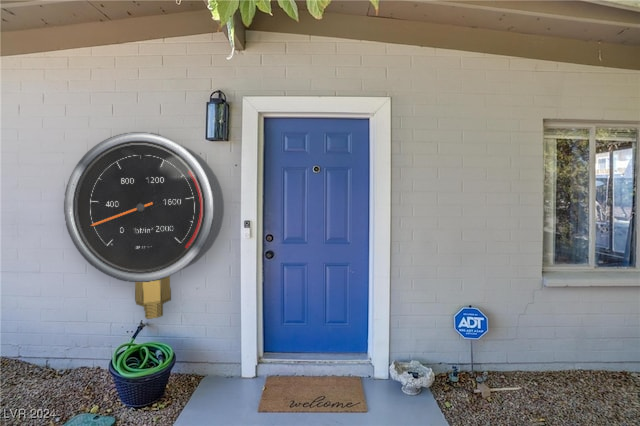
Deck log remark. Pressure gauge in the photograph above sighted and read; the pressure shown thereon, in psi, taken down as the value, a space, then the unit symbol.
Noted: 200 psi
